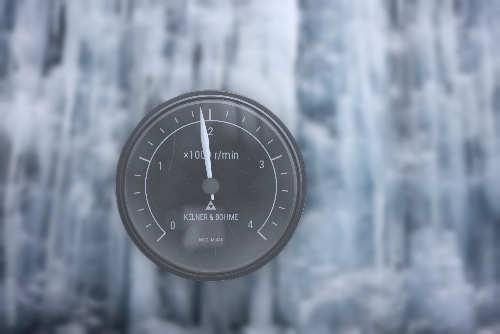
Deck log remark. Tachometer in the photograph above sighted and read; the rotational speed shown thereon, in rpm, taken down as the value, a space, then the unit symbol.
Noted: 1900 rpm
